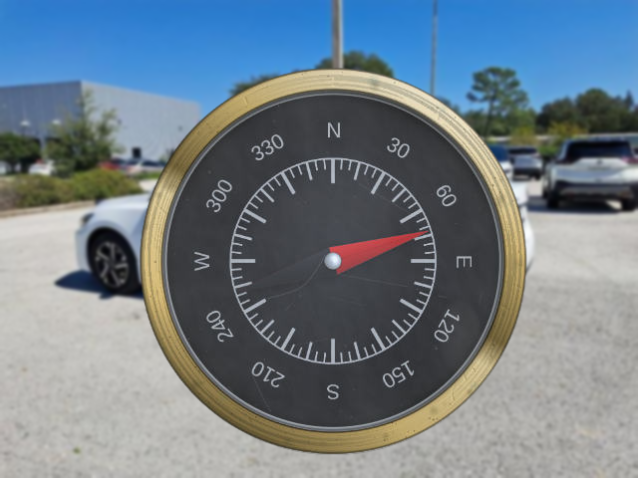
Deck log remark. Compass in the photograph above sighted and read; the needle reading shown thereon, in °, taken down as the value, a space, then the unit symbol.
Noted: 72.5 °
